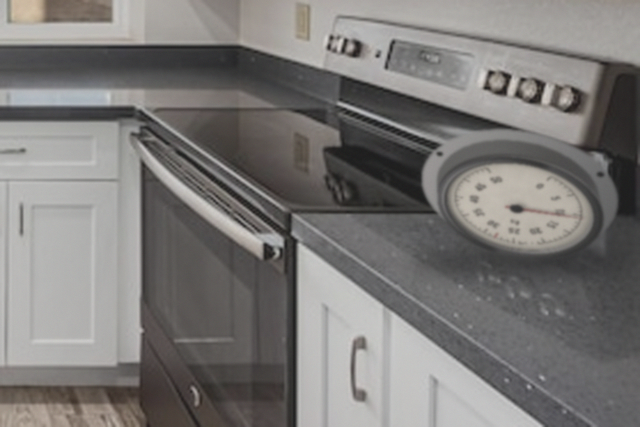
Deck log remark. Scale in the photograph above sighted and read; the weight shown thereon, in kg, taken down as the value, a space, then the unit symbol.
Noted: 10 kg
